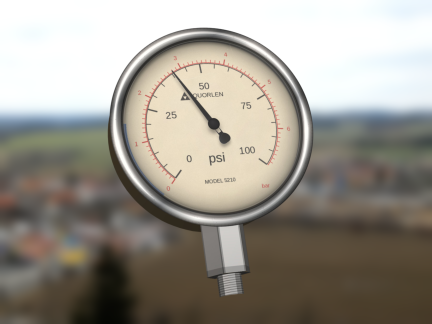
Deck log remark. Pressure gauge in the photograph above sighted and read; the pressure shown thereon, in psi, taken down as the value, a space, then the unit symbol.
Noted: 40 psi
